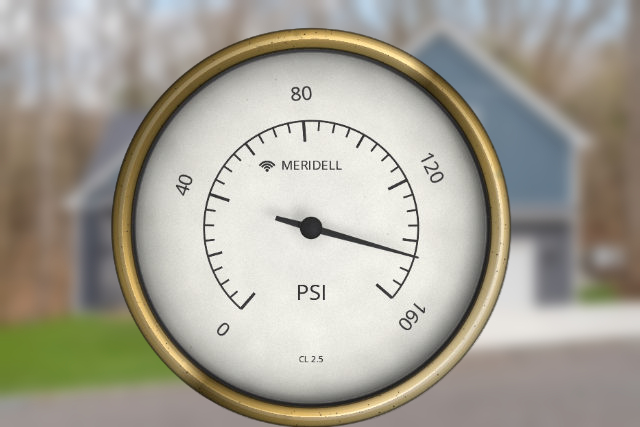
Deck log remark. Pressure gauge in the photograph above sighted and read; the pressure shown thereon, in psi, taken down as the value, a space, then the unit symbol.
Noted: 145 psi
